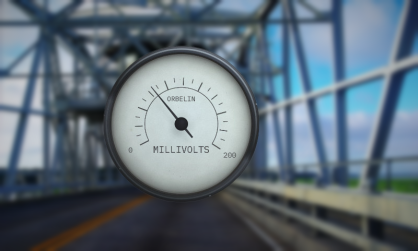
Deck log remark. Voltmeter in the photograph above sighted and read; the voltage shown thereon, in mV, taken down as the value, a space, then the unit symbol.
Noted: 65 mV
